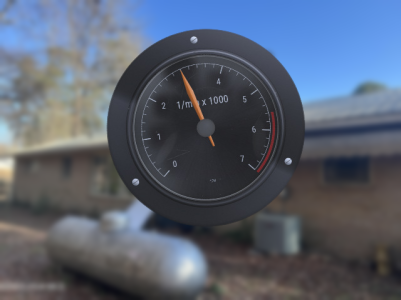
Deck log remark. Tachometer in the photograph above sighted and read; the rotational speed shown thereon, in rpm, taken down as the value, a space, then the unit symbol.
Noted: 3000 rpm
